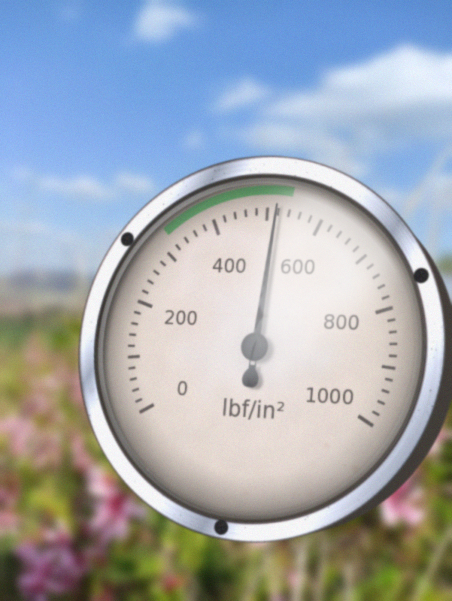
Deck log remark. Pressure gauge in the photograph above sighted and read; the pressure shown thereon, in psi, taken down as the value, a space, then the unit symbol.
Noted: 520 psi
